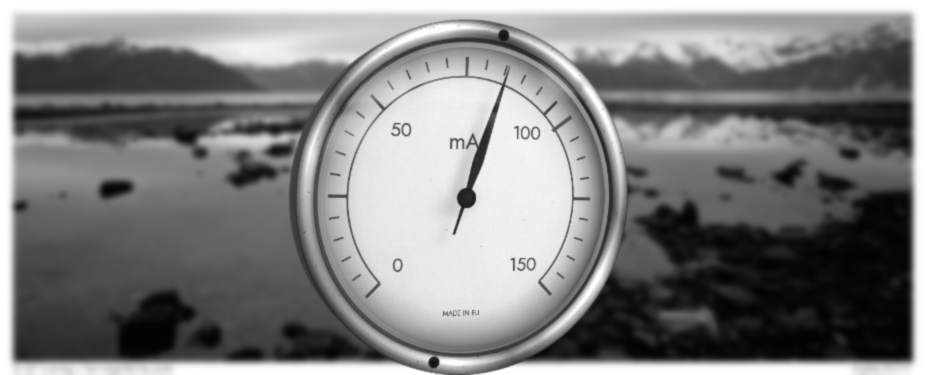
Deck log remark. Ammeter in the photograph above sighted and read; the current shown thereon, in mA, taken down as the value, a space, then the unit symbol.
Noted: 85 mA
